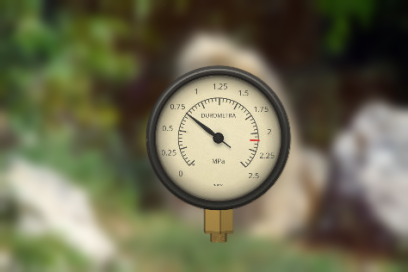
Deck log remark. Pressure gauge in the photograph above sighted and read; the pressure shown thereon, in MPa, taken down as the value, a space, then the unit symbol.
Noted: 0.75 MPa
